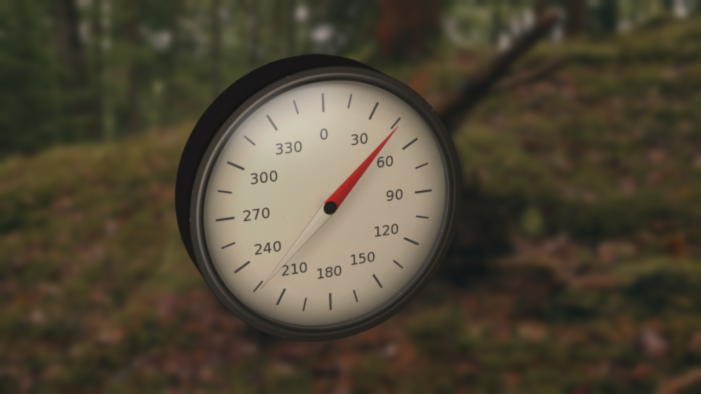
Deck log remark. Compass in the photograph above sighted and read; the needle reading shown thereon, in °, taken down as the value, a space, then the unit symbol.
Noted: 45 °
